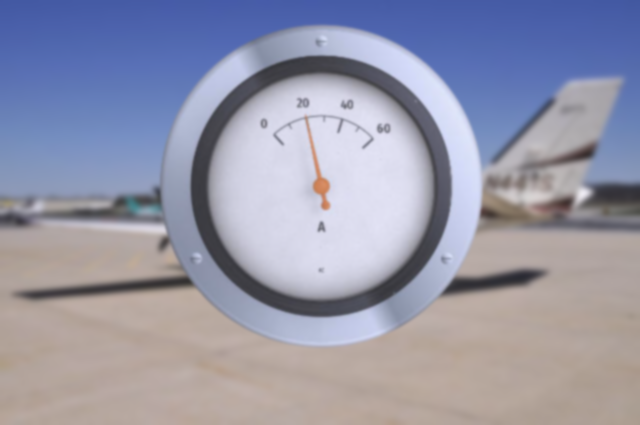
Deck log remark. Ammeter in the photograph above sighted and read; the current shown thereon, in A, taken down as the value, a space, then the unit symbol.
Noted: 20 A
